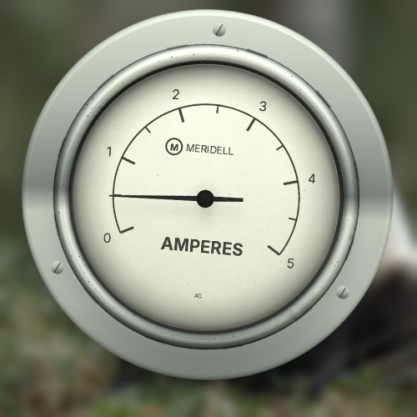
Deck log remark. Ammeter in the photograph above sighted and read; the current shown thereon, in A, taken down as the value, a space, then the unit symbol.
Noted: 0.5 A
